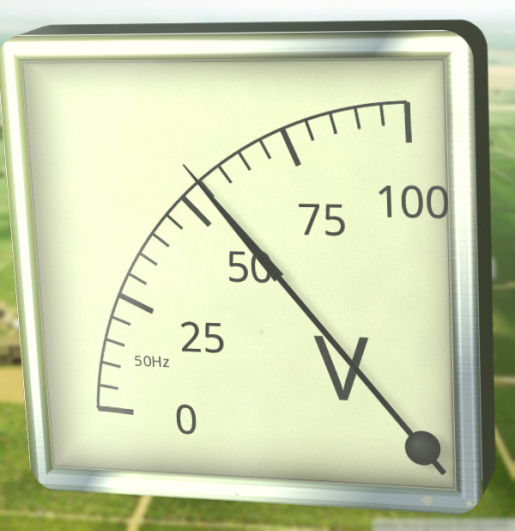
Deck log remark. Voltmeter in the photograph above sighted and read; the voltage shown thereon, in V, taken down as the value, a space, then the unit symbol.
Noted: 55 V
